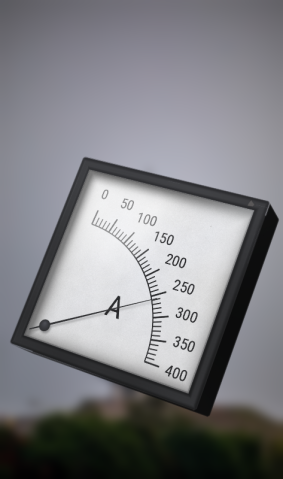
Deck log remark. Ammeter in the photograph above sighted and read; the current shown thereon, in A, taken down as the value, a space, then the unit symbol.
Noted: 260 A
